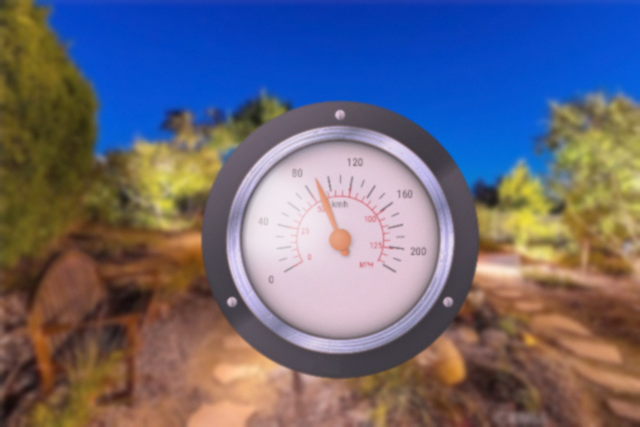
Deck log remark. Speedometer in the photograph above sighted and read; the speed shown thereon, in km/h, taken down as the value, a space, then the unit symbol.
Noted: 90 km/h
